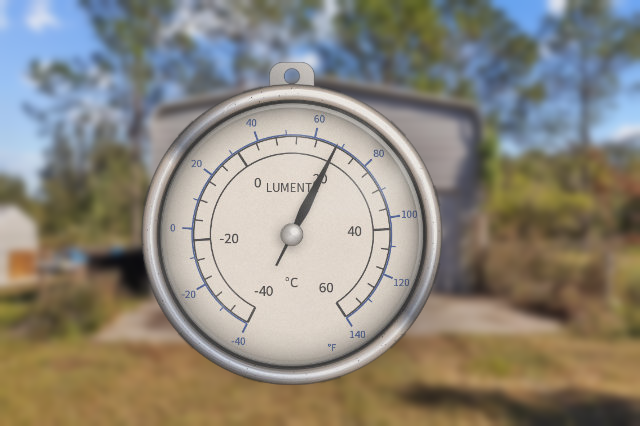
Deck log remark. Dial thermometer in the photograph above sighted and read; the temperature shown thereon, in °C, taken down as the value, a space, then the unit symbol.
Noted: 20 °C
